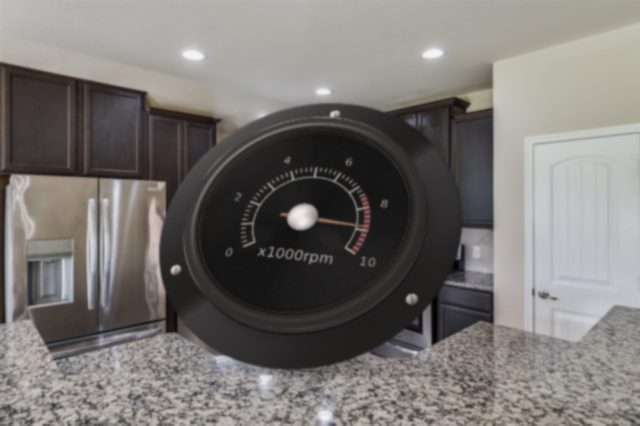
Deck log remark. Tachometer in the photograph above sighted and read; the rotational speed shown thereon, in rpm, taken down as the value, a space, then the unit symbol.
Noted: 9000 rpm
